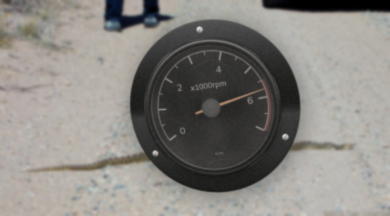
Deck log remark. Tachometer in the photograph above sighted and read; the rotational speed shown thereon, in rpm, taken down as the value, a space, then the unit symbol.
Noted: 5750 rpm
